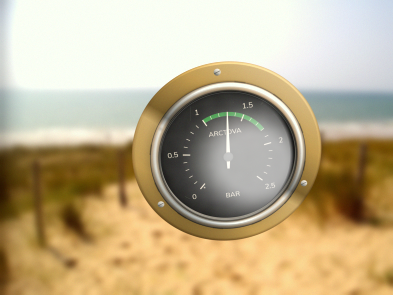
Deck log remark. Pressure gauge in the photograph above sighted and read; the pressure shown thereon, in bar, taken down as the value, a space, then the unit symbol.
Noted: 1.3 bar
